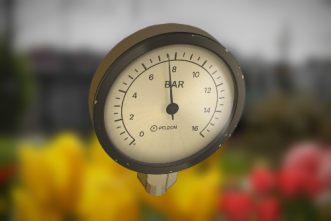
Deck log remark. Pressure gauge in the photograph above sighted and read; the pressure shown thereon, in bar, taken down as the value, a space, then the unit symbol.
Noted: 7.5 bar
